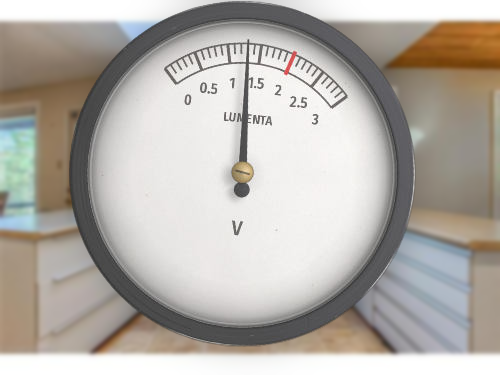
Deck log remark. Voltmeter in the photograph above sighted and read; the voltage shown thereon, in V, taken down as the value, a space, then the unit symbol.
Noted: 1.3 V
